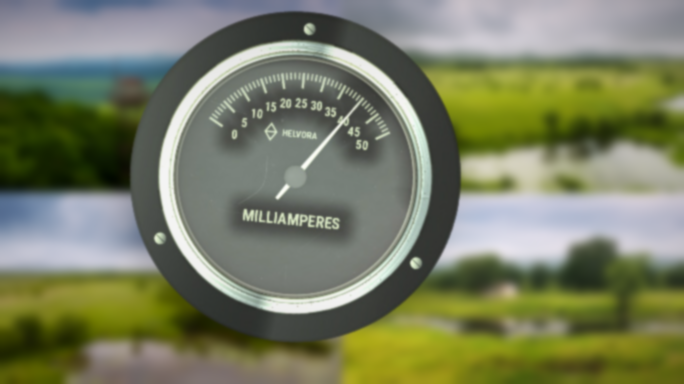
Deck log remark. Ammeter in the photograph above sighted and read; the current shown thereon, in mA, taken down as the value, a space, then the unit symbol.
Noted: 40 mA
